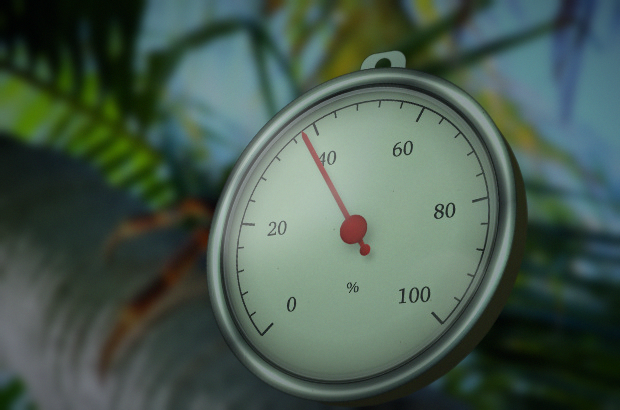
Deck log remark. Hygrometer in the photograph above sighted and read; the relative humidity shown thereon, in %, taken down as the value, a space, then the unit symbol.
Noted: 38 %
